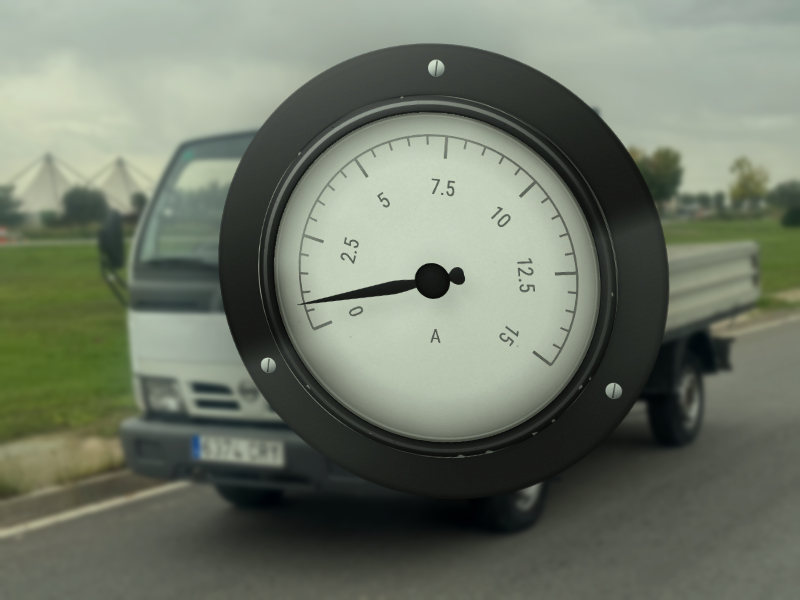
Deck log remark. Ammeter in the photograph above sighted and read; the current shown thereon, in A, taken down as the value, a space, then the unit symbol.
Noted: 0.75 A
